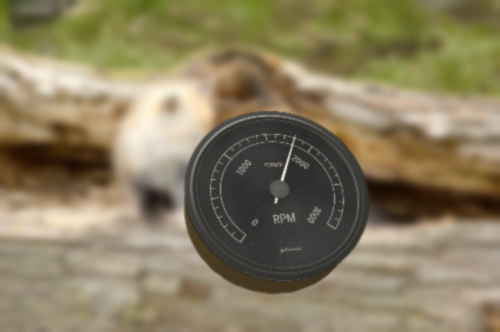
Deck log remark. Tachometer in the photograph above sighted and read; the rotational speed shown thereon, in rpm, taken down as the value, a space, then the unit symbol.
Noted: 1800 rpm
